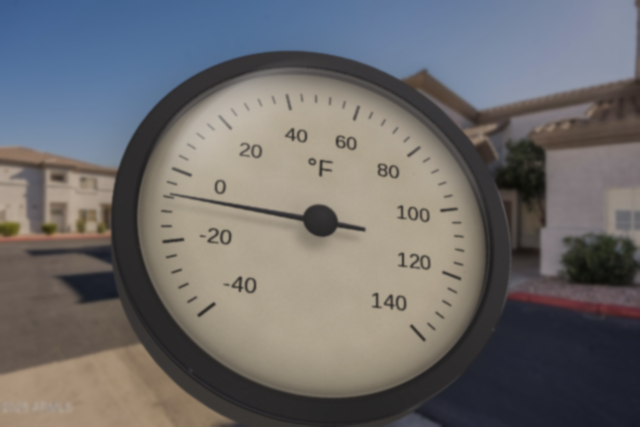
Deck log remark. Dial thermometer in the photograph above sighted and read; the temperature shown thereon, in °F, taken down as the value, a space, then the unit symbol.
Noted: -8 °F
